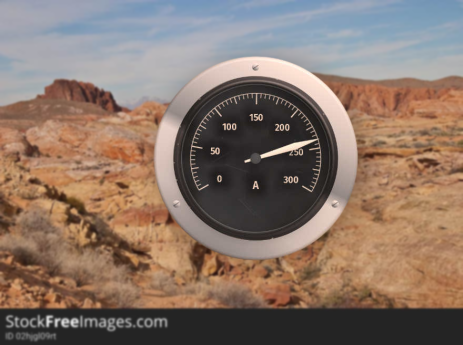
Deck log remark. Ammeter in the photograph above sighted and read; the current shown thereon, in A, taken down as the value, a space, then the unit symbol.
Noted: 240 A
